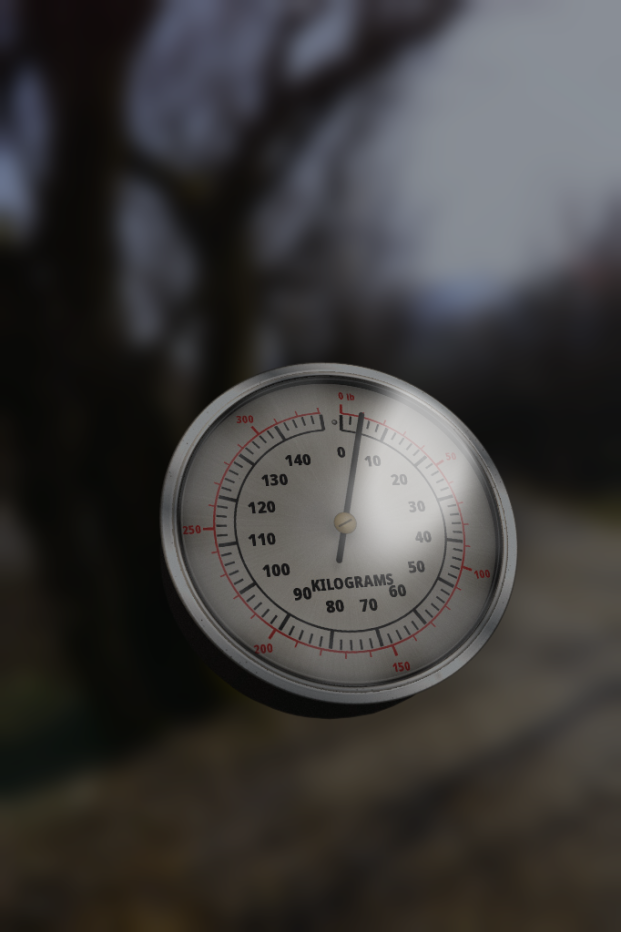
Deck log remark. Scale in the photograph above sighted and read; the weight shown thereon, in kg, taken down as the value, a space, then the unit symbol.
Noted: 4 kg
